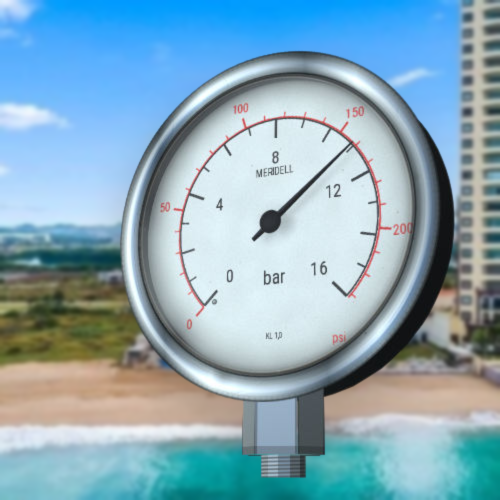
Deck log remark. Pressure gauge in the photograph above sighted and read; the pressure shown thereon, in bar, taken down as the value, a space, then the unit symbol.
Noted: 11 bar
